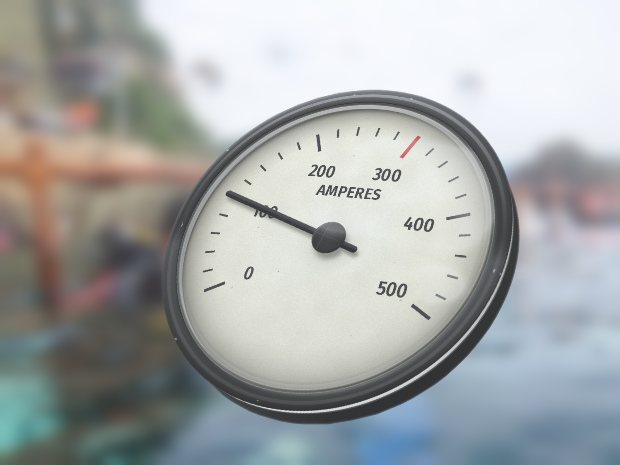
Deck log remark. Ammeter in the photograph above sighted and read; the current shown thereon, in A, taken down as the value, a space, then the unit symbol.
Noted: 100 A
